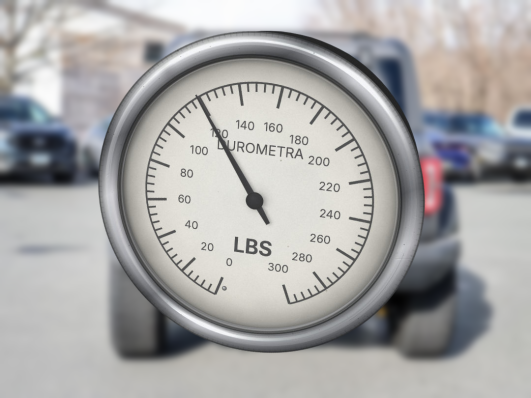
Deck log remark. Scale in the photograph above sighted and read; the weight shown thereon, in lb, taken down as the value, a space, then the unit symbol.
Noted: 120 lb
